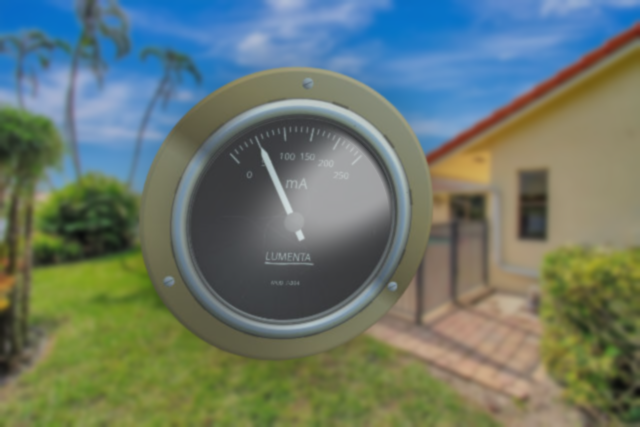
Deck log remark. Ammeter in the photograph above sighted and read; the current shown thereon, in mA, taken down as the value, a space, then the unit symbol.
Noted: 50 mA
